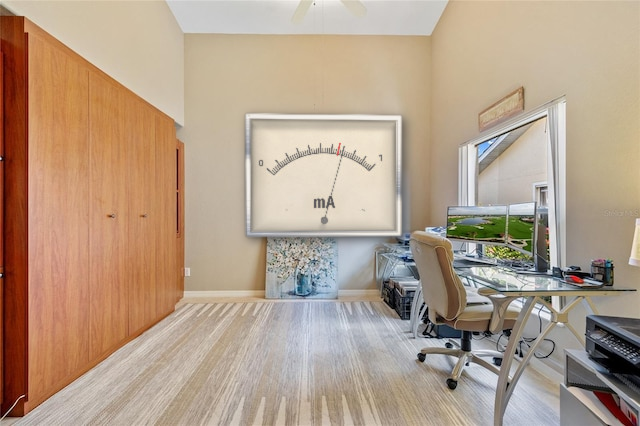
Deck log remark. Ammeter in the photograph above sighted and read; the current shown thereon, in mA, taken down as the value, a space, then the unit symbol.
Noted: 0.7 mA
